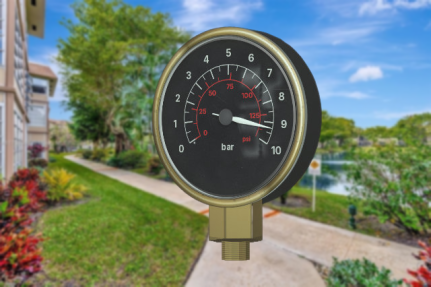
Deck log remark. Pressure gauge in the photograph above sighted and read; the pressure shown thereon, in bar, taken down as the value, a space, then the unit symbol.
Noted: 9.25 bar
